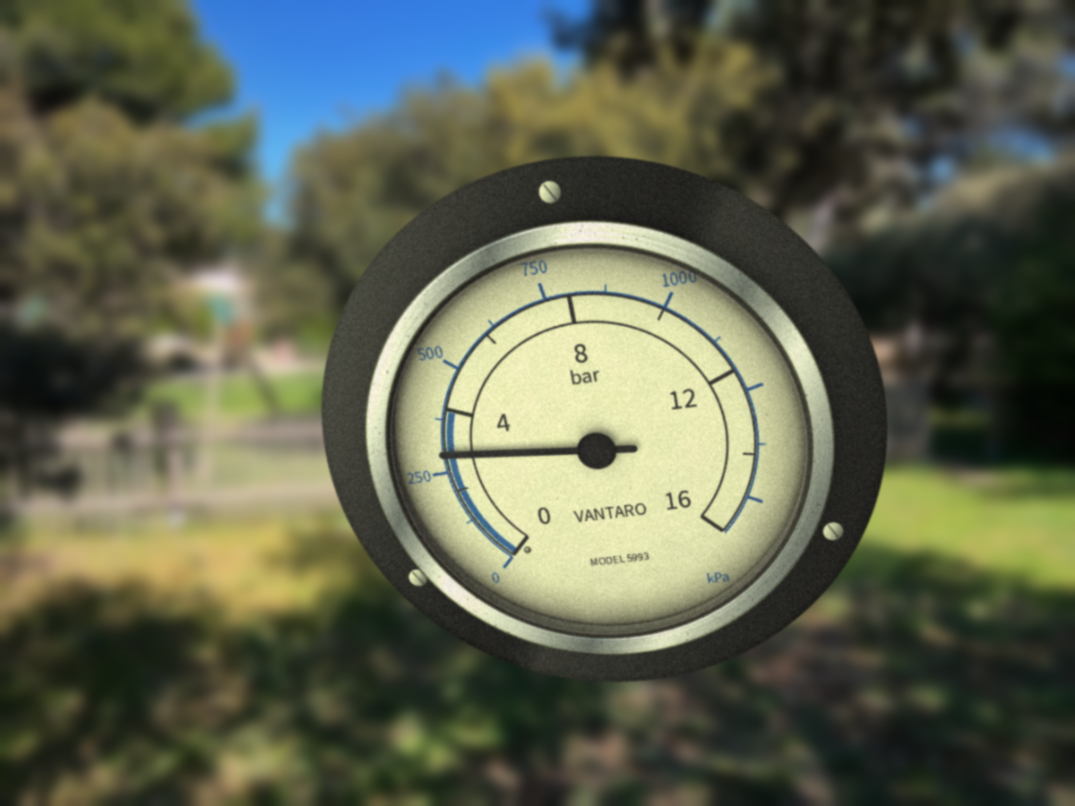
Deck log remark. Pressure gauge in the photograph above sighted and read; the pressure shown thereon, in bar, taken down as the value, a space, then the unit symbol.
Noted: 3 bar
